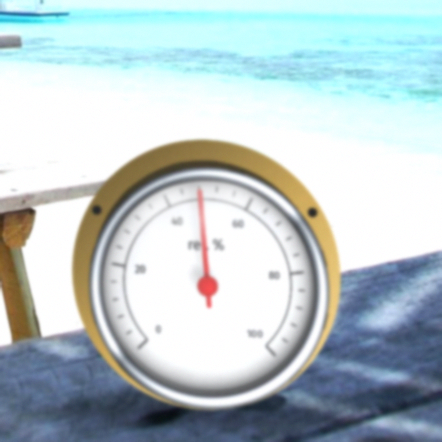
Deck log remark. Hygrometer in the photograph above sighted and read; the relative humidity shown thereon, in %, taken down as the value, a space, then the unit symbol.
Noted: 48 %
